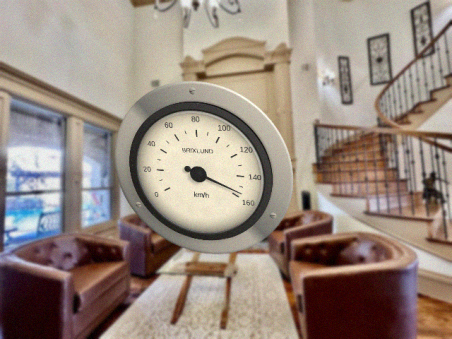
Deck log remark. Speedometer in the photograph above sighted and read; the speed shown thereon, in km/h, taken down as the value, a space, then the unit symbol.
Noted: 155 km/h
